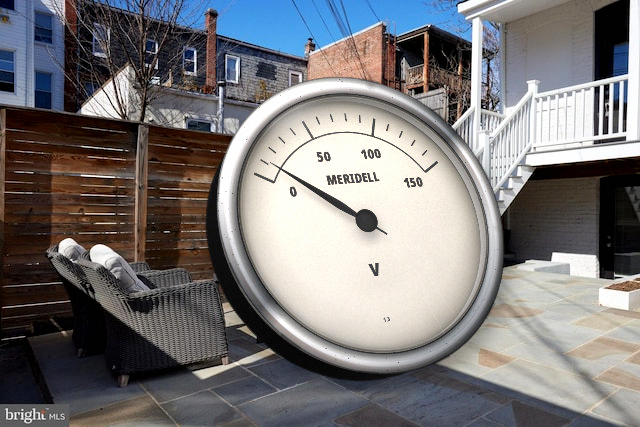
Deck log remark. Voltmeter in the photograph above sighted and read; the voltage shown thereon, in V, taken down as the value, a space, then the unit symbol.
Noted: 10 V
